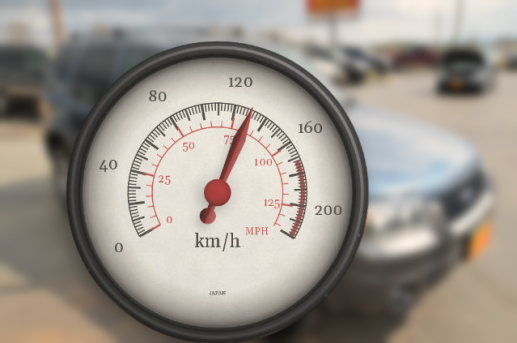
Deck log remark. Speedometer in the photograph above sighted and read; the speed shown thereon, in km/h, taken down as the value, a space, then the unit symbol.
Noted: 130 km/h
